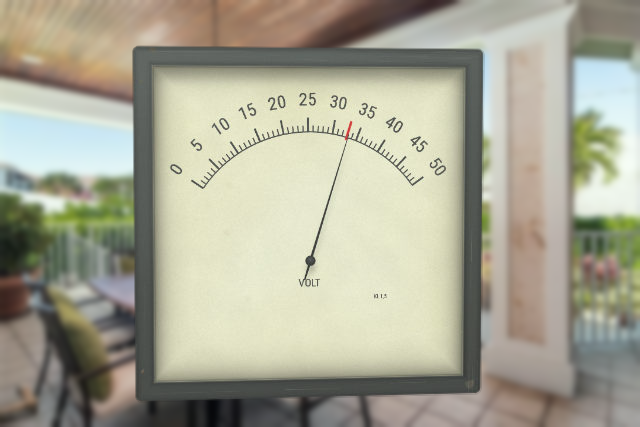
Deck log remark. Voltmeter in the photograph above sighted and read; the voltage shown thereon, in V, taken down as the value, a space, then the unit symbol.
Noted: 33 V
